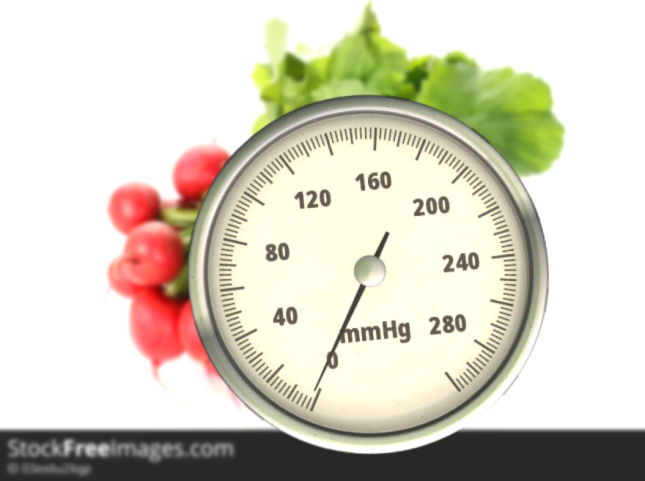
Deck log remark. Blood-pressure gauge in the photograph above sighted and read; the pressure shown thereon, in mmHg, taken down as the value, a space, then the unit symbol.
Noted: 2 mmHg
